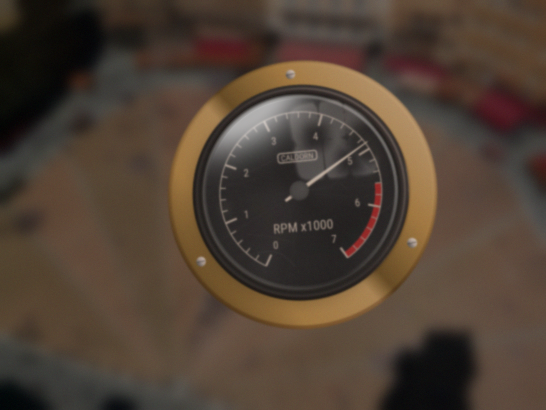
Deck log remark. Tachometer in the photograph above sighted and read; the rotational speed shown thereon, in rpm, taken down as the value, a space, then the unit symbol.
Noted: 4900 rpm
